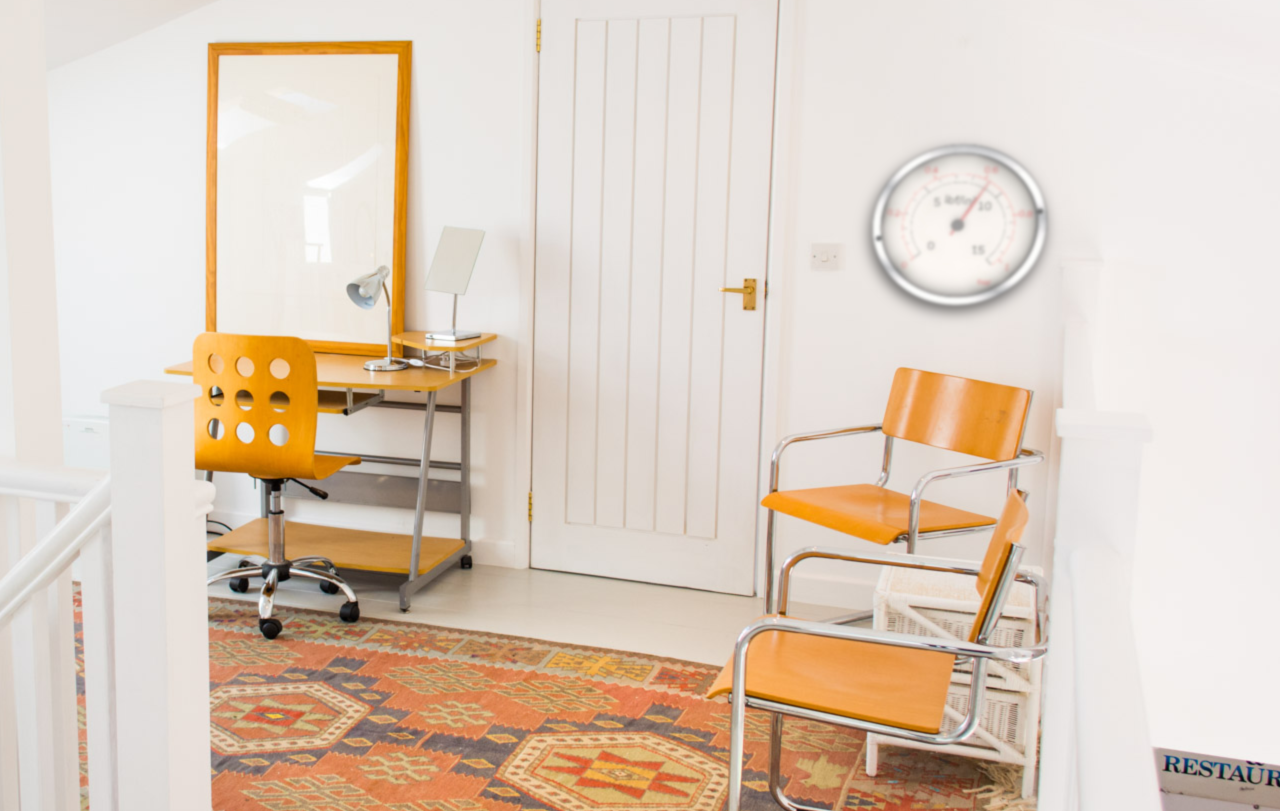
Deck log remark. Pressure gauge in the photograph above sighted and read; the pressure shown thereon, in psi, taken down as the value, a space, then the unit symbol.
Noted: 9 psi
